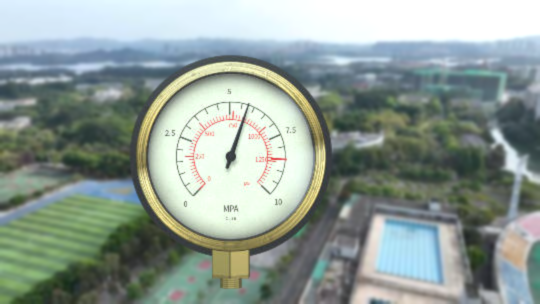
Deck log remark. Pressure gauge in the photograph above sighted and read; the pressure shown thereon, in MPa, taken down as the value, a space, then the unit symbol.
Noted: 5.75 MPa
